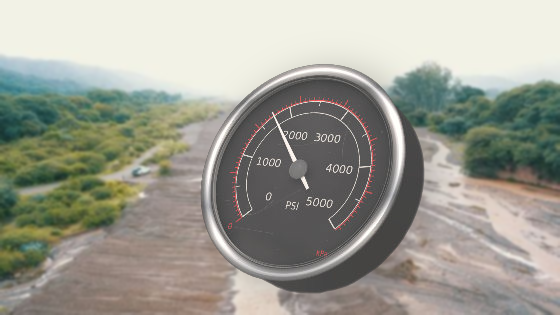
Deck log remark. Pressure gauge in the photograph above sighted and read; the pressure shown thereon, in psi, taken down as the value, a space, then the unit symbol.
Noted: 1750 psi
